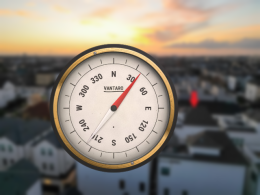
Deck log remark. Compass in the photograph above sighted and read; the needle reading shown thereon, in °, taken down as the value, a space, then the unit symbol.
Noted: 37.5 °
